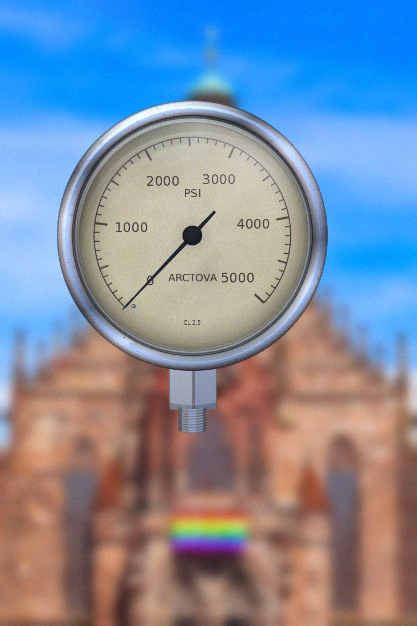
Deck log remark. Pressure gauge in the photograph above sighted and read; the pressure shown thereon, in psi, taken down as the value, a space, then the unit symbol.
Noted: 0 psi
